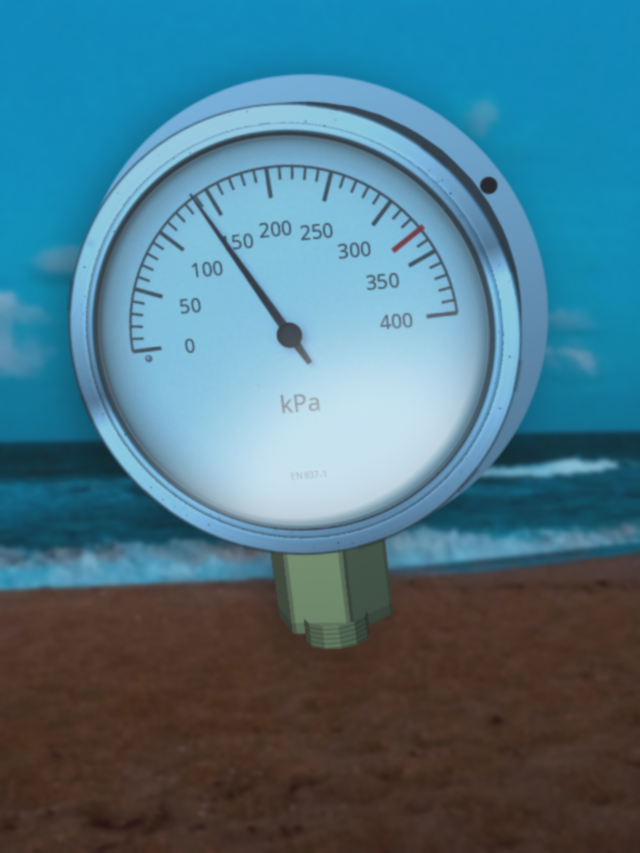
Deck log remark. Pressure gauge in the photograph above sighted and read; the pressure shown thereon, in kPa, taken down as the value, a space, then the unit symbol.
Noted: 140 kPa
